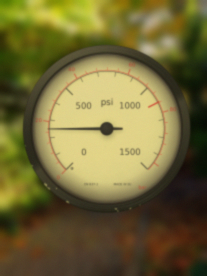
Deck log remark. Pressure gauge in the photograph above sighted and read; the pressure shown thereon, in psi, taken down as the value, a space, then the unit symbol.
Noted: 250 psi
